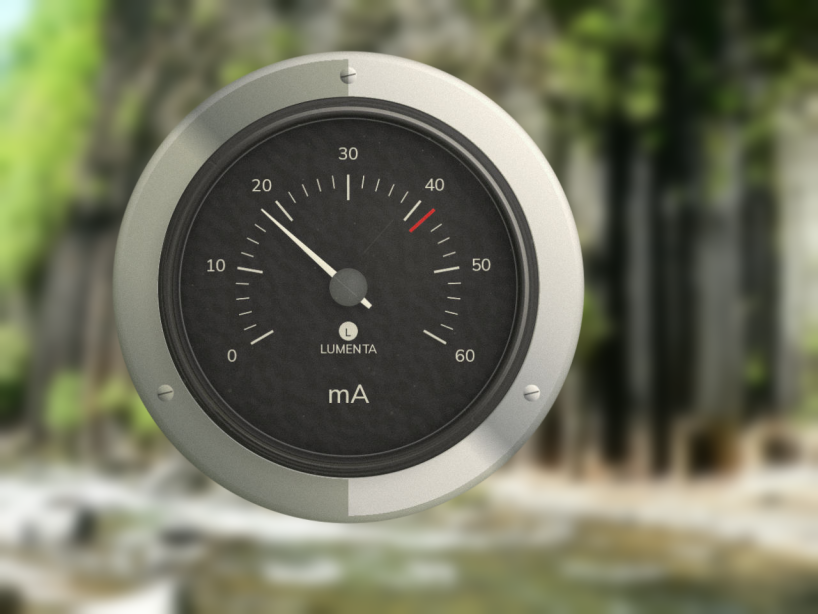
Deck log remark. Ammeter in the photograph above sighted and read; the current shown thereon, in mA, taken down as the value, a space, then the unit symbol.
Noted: 18 mA
